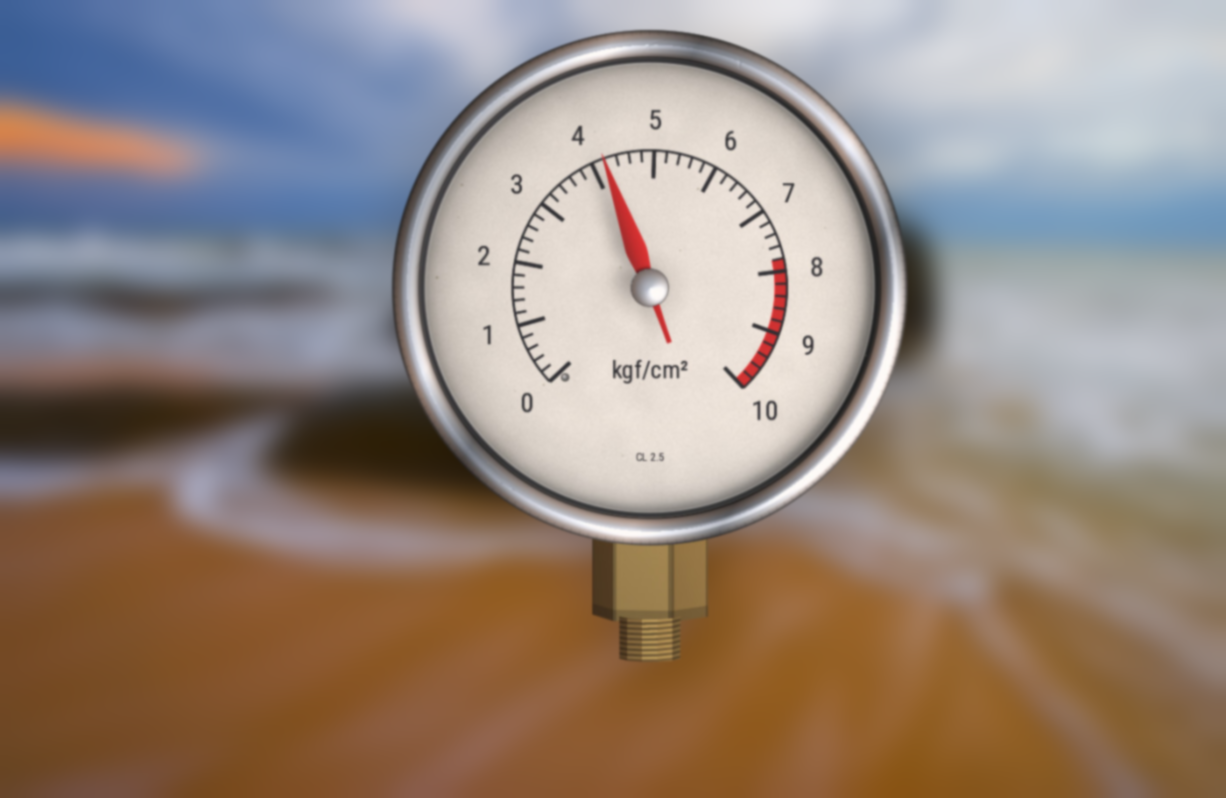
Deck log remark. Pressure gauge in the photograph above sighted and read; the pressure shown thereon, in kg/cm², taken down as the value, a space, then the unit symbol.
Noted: 4.2 kg/cm²
